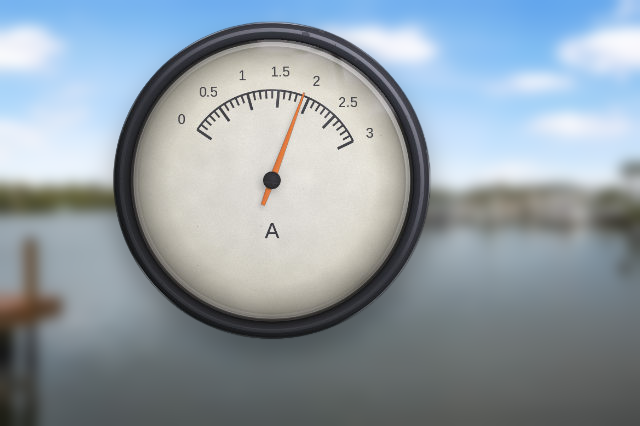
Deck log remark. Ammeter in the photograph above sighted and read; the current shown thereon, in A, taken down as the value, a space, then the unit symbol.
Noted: 1.9 A
